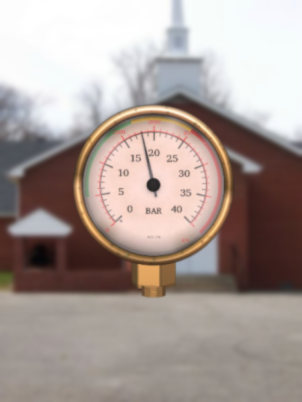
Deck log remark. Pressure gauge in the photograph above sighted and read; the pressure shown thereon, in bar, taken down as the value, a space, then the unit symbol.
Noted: 18 bar
